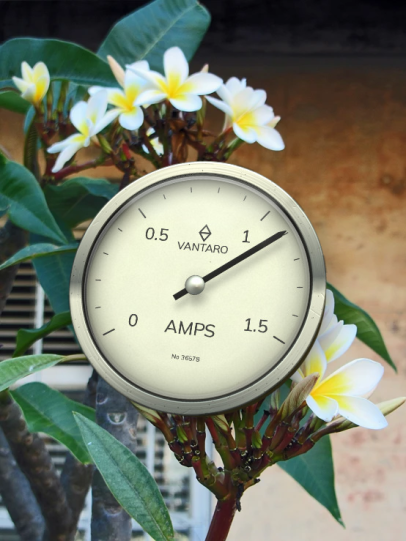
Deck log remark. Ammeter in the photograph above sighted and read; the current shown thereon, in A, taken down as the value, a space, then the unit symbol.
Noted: 1.1 A
